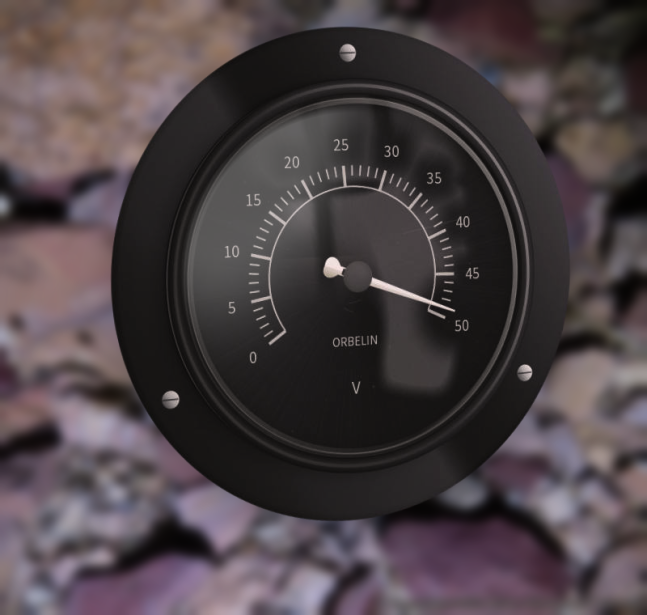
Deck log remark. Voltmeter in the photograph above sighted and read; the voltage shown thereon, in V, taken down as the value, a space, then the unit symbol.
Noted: 49 V
